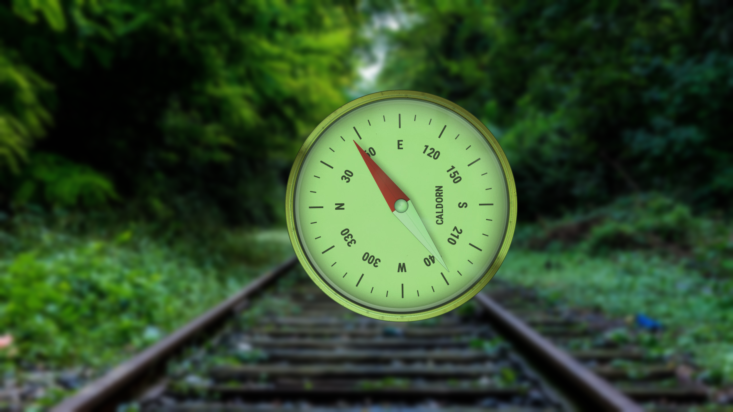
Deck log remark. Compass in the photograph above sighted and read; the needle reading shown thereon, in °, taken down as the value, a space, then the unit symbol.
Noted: 55 °
